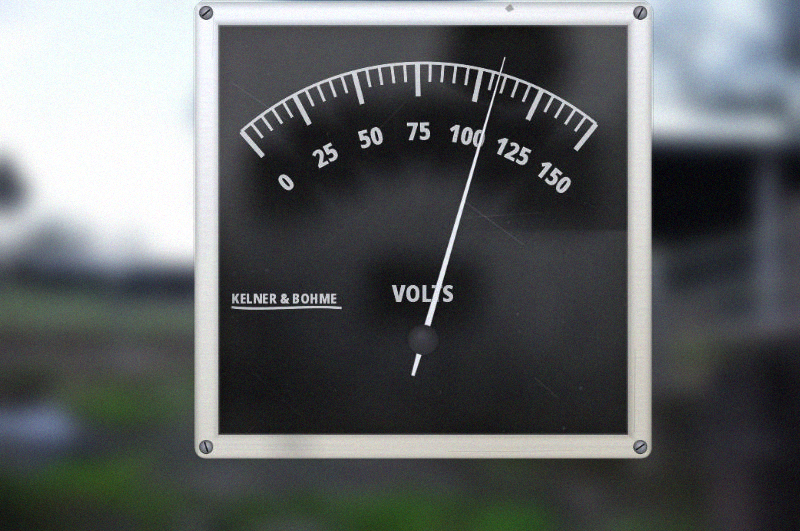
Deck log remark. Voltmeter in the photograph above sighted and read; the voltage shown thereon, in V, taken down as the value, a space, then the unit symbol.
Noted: 107.5 V
